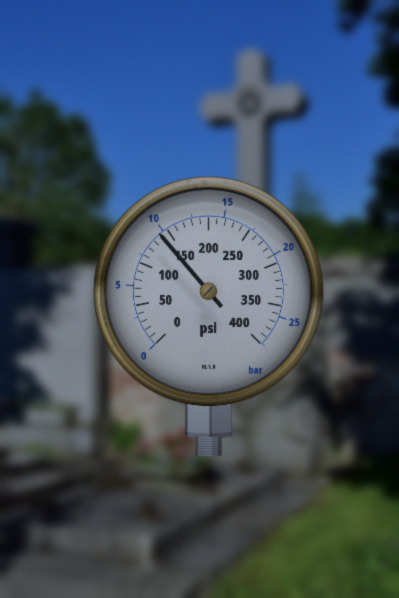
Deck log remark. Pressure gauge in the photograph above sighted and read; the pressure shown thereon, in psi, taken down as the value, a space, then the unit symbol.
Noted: 140 psi
